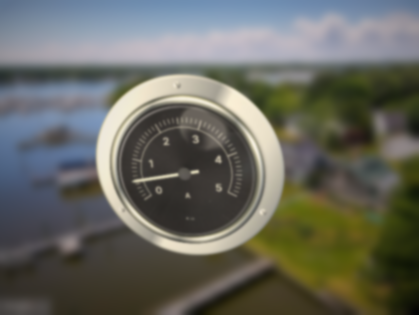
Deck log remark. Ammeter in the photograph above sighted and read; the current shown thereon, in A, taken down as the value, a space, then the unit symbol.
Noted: 0.5 A
